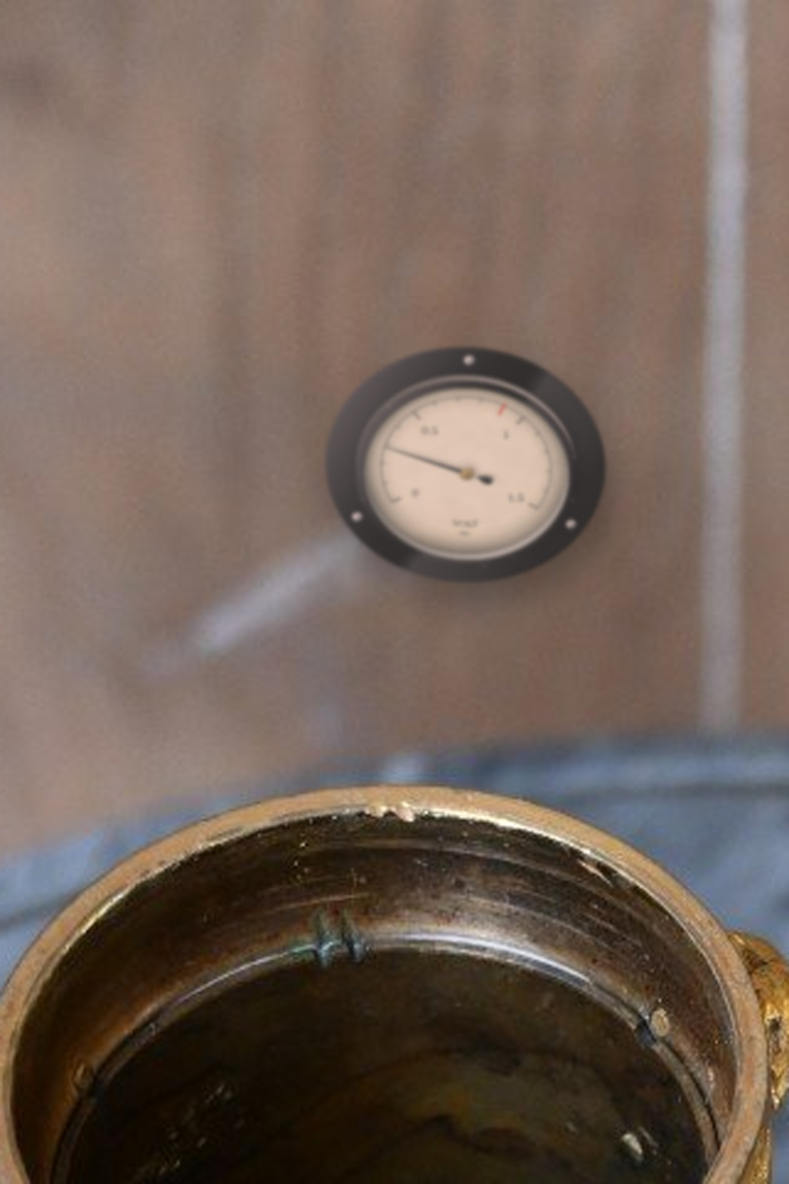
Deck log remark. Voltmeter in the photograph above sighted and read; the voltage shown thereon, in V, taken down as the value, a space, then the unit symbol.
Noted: 0.3 V
